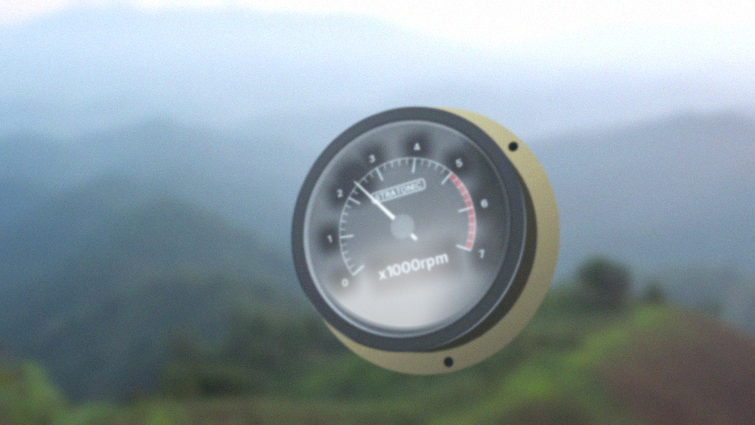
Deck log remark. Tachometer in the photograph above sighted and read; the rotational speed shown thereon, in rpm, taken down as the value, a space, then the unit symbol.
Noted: 2400 rpm
